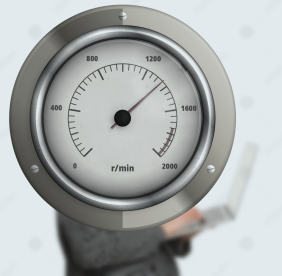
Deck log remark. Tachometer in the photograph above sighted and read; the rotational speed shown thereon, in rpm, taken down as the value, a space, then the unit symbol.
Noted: 1350 rpm
